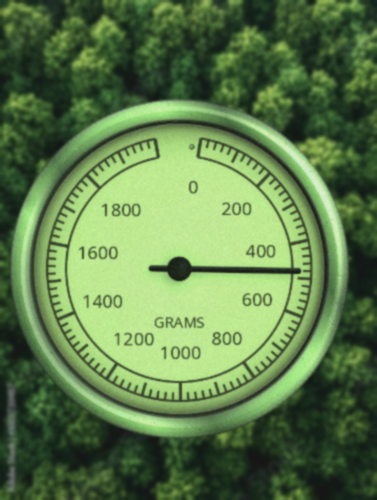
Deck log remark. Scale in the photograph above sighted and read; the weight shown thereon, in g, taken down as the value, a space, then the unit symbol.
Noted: 480 g
